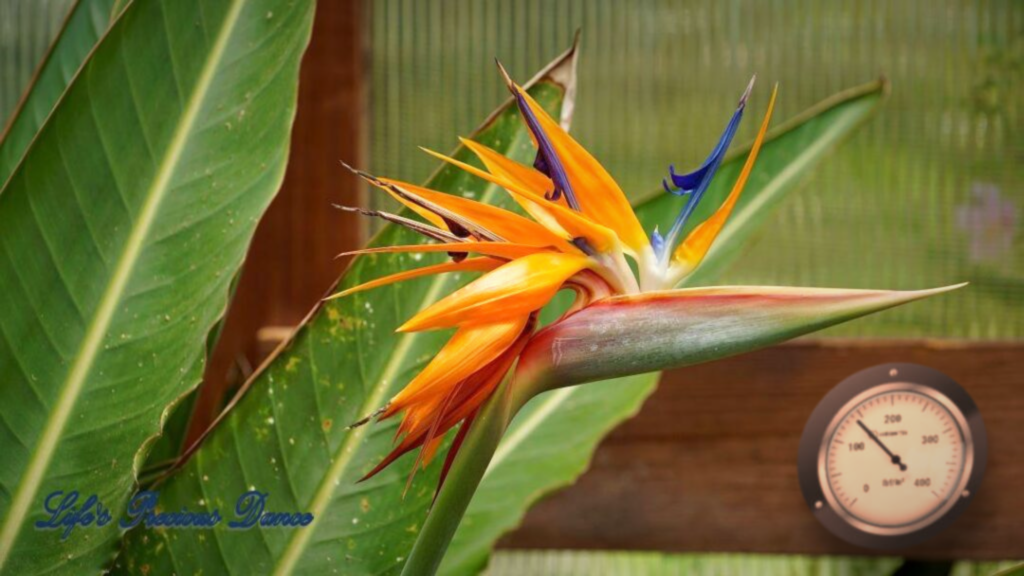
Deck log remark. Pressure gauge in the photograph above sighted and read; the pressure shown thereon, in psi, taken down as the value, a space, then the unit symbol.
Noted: 140 psi
